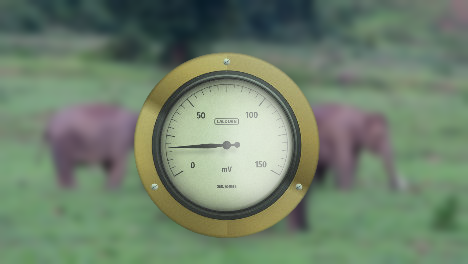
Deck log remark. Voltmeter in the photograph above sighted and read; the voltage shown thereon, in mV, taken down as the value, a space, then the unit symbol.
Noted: 17.5 mV
